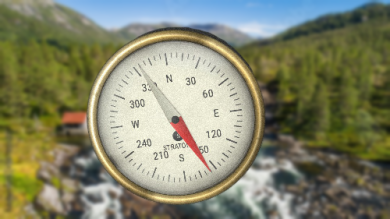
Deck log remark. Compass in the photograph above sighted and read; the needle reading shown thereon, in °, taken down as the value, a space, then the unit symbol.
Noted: 155 °
